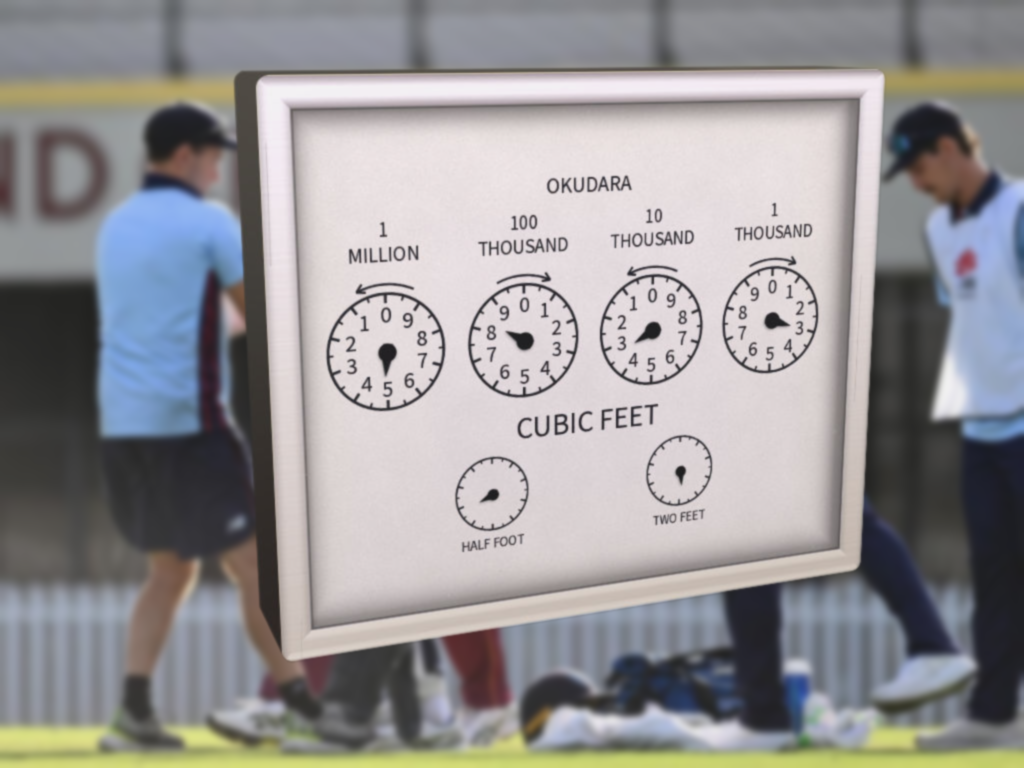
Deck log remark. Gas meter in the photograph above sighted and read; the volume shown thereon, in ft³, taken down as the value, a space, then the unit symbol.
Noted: 483300 ft³
